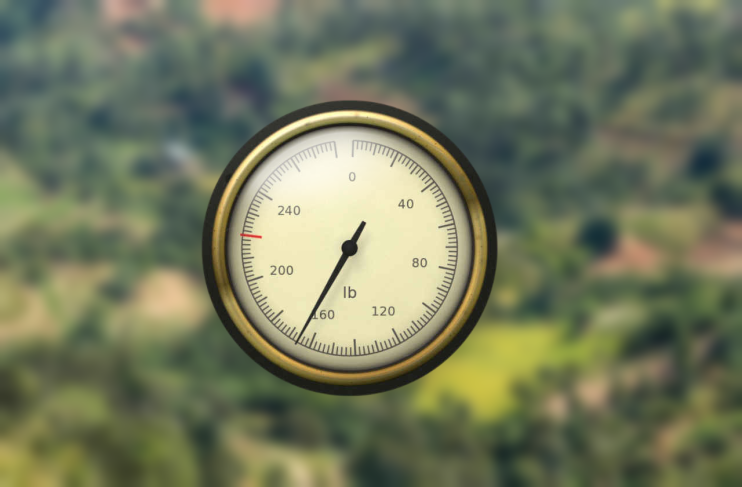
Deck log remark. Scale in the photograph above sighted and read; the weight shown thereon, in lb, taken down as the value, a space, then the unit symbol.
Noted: 166 lb
